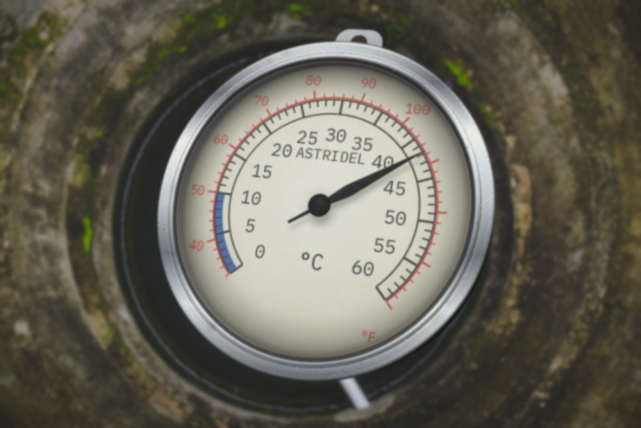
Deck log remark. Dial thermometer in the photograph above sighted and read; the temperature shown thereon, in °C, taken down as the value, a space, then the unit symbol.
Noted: 42 °C
